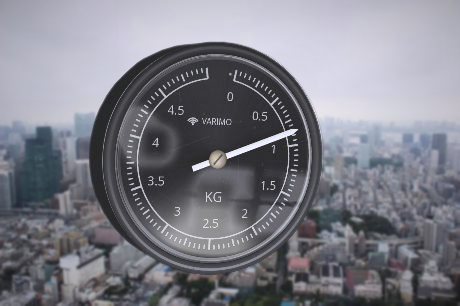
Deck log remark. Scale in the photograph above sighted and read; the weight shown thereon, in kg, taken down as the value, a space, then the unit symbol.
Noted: 0.85 kg
